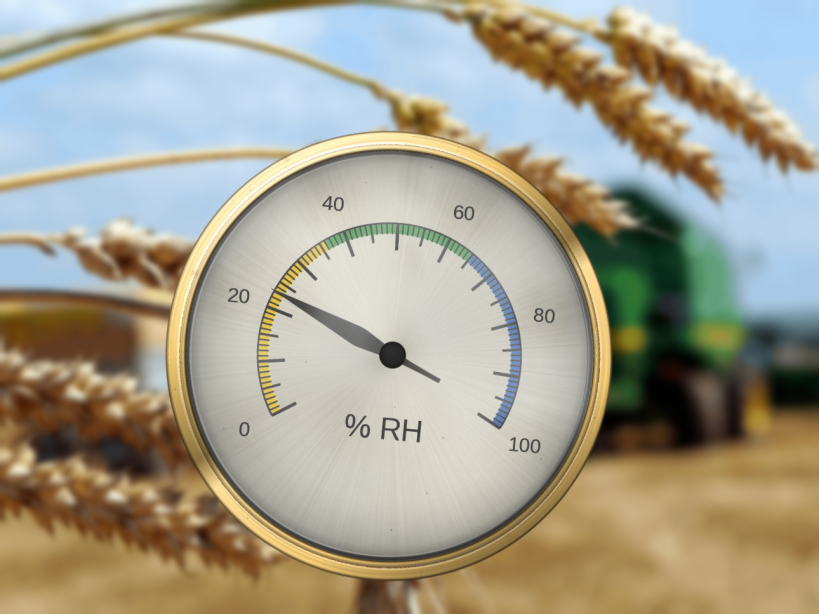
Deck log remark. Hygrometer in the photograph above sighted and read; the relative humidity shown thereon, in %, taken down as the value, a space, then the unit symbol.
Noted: 23 %
